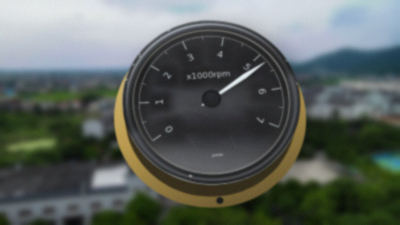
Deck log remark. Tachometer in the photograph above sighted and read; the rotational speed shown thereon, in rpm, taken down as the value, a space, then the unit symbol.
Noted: 5250 rpm
